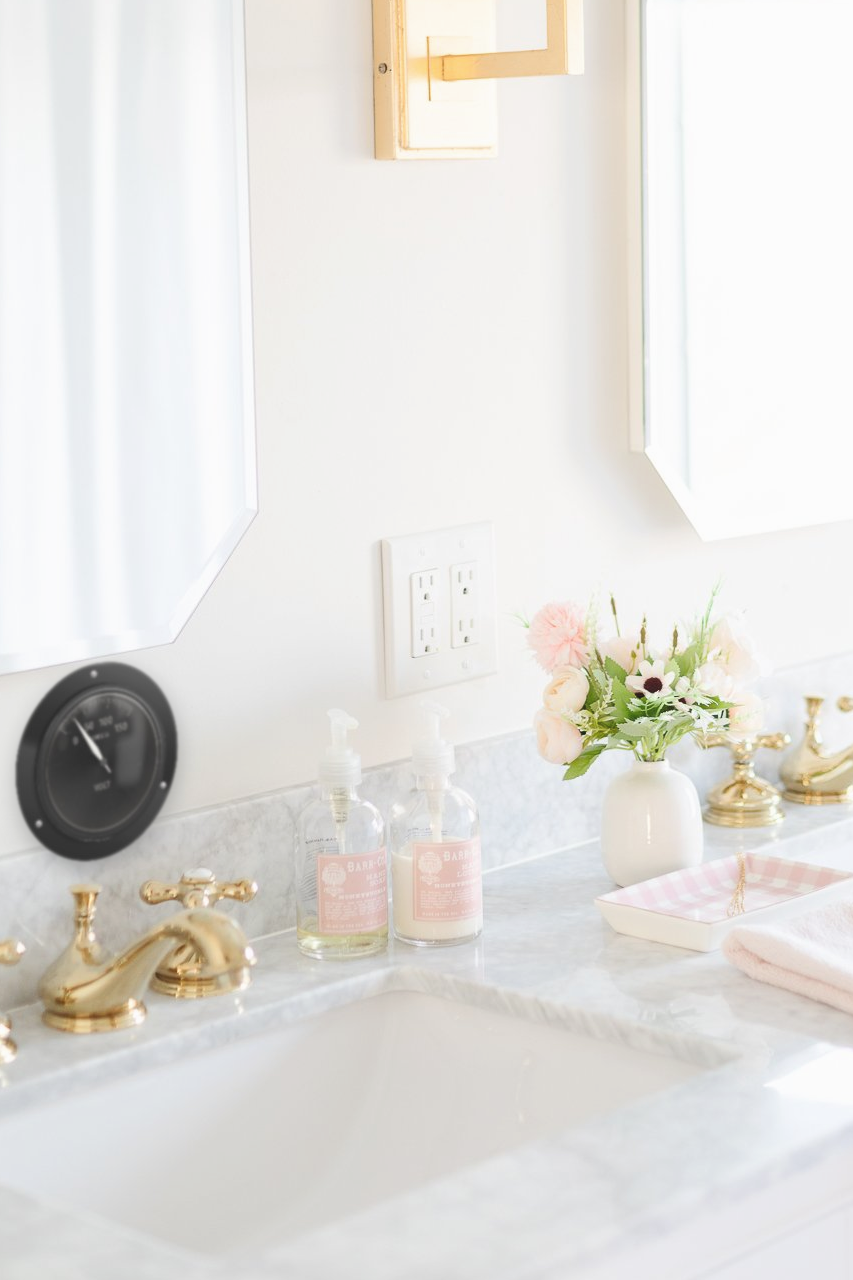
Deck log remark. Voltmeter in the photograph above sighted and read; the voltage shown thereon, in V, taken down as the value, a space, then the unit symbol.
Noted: 25 V
